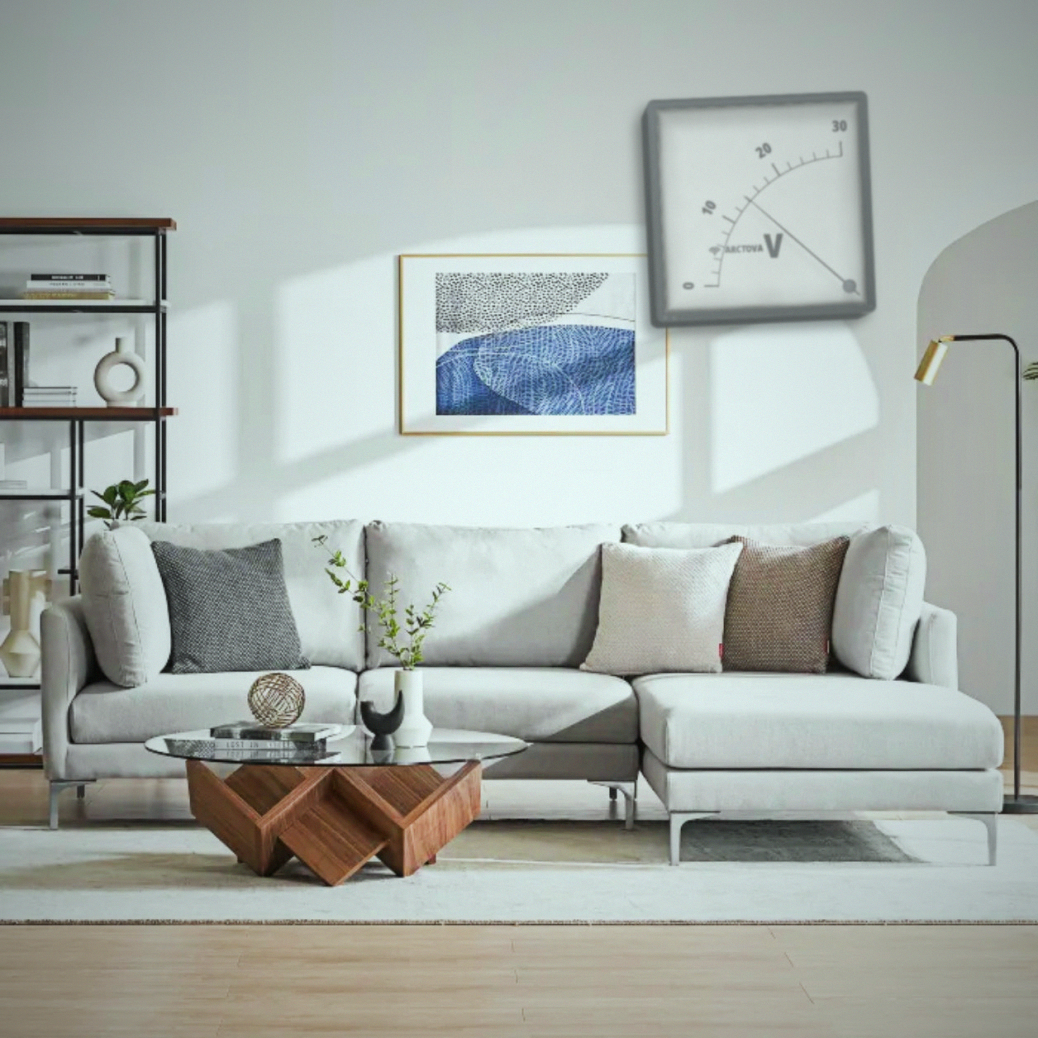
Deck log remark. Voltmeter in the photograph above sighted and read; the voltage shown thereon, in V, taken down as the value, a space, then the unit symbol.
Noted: 14 V
